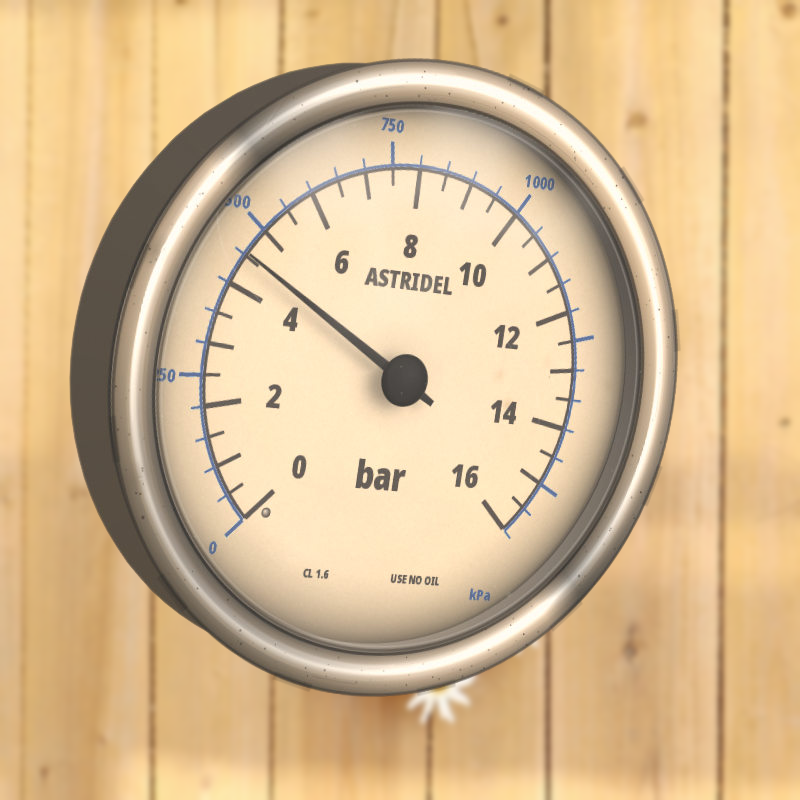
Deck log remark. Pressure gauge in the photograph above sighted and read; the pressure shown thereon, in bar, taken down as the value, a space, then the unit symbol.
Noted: 4.5 bar
